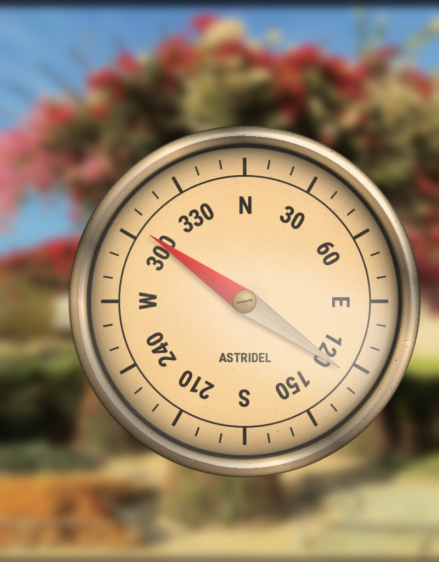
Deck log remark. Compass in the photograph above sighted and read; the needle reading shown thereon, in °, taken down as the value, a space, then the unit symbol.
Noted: 305 °
